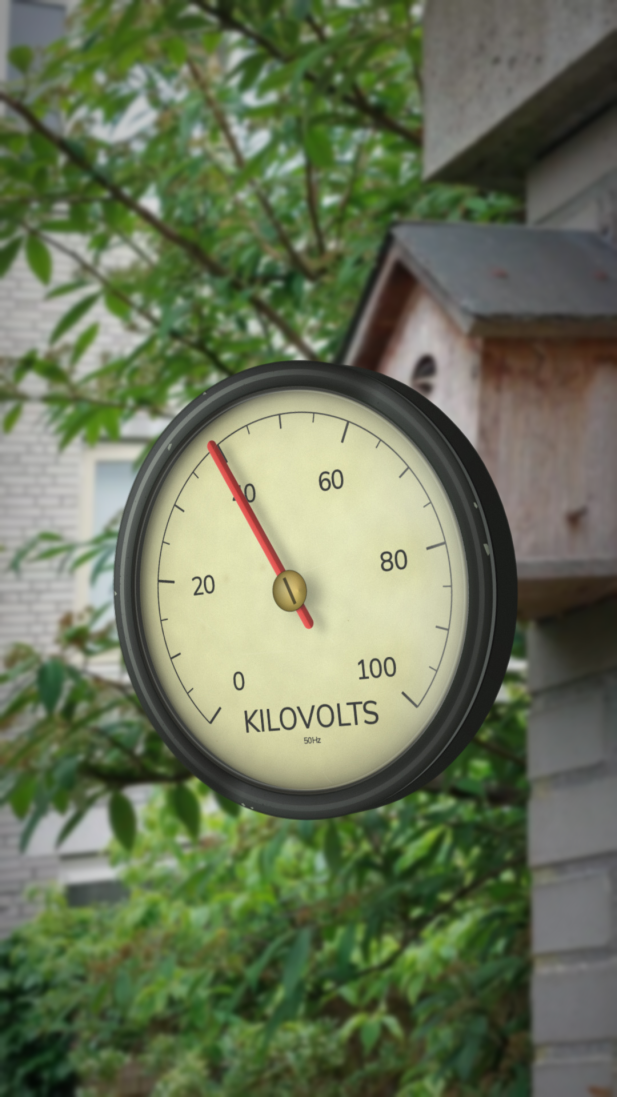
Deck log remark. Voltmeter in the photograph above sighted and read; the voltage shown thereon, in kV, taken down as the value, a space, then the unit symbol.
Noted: 40 kV
